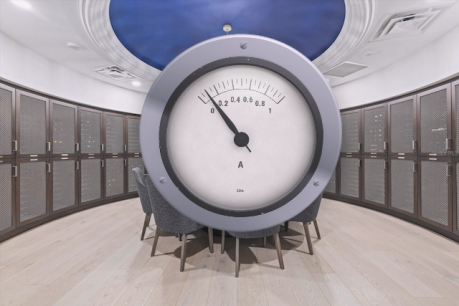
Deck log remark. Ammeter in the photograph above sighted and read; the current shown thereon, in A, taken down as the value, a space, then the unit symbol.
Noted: 0.1 A
